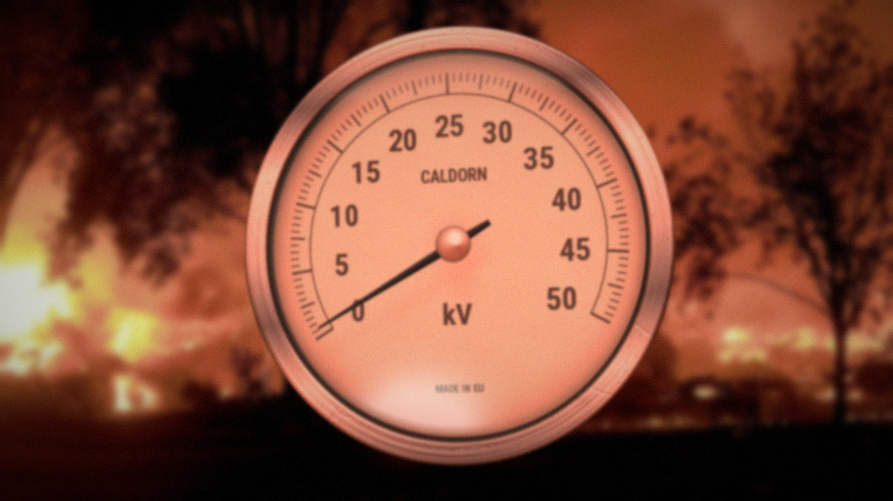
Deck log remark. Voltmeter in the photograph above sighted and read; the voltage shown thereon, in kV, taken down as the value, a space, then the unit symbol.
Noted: 0.5 kV
